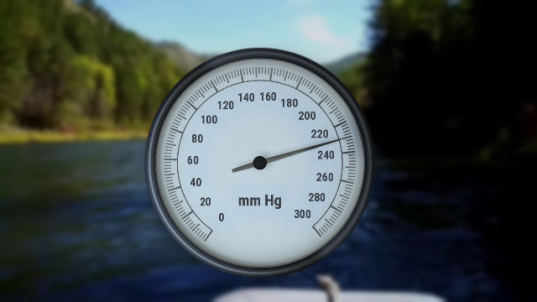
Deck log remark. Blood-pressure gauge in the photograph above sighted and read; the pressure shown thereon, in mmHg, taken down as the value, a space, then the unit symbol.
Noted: 230 mmHg
